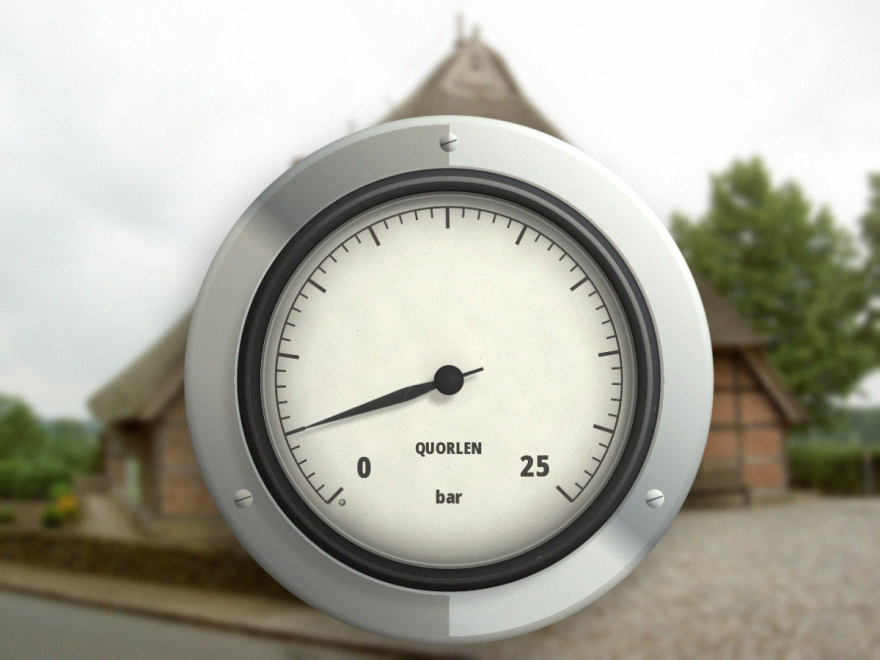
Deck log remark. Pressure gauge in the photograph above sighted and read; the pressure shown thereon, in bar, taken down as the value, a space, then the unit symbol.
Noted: 2.5 bar
